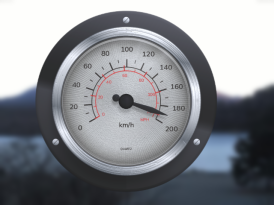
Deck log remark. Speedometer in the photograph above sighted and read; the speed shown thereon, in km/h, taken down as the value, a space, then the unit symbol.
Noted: 190 km/h
